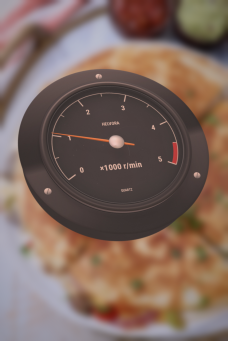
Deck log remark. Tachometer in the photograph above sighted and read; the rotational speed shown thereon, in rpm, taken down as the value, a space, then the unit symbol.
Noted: 1000 rpm
